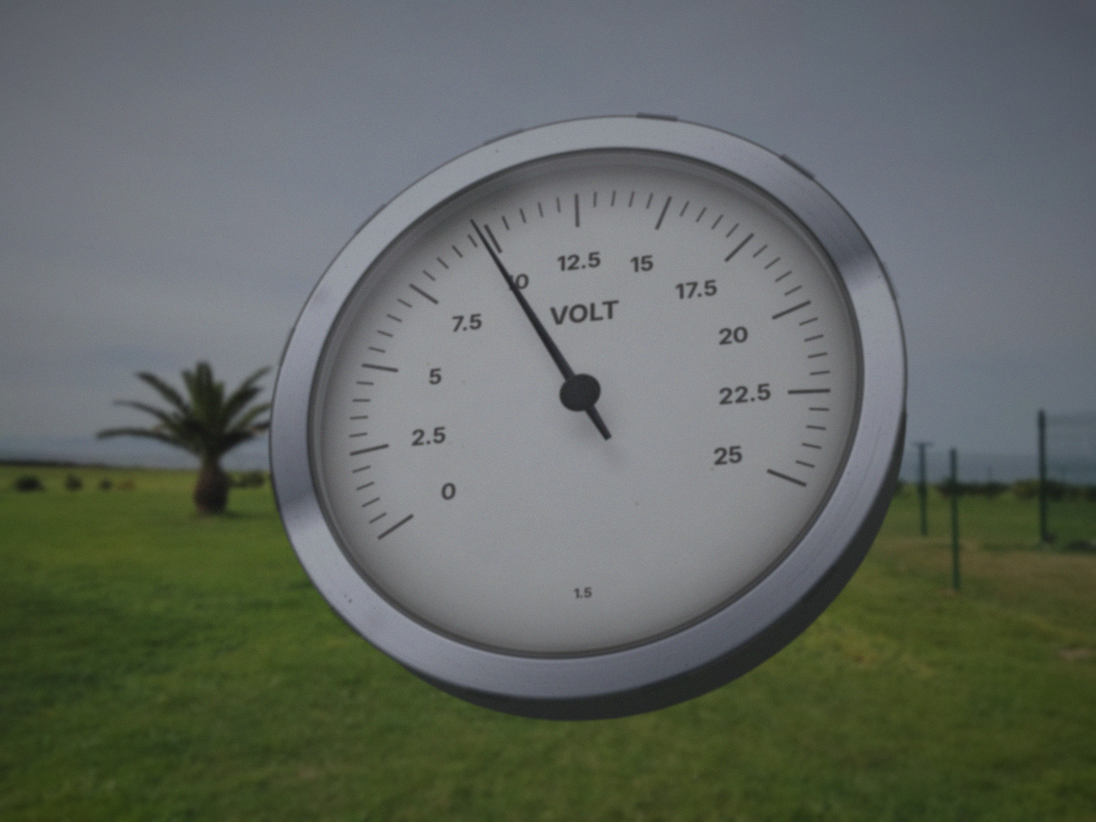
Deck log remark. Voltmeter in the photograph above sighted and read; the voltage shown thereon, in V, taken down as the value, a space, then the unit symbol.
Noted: 9.75 V
